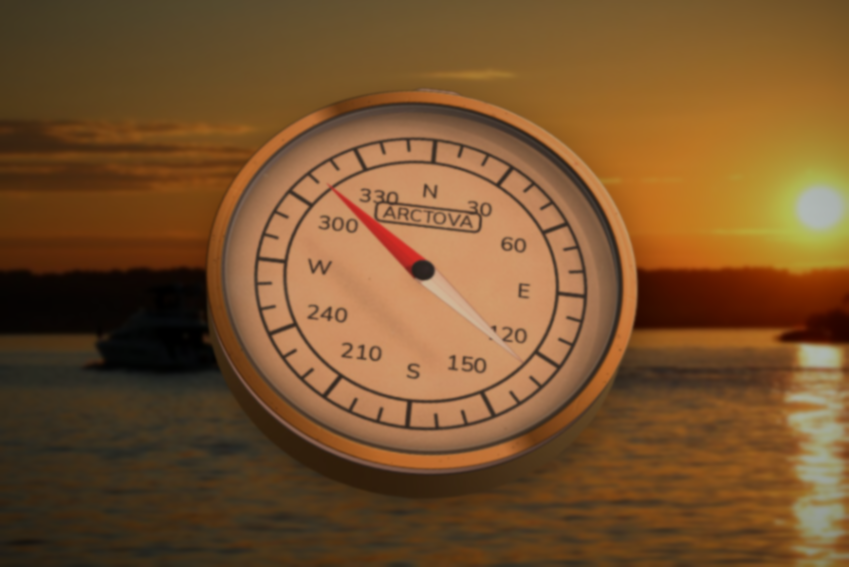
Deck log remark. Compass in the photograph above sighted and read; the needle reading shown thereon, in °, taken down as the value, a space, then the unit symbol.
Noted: 310 °
